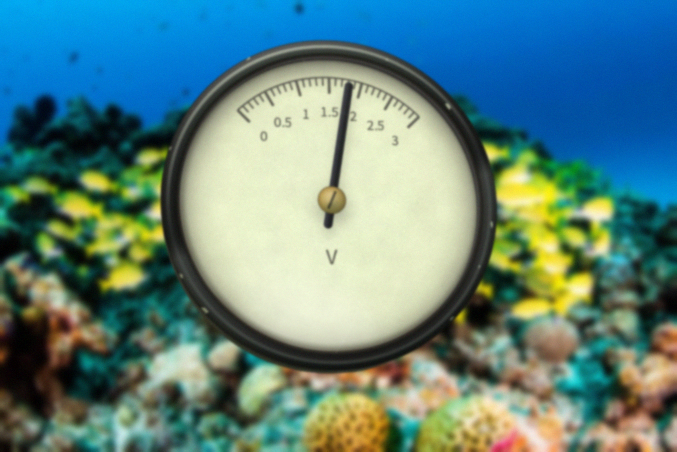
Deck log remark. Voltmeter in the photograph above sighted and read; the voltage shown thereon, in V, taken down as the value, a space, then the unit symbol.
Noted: 1.8 V
